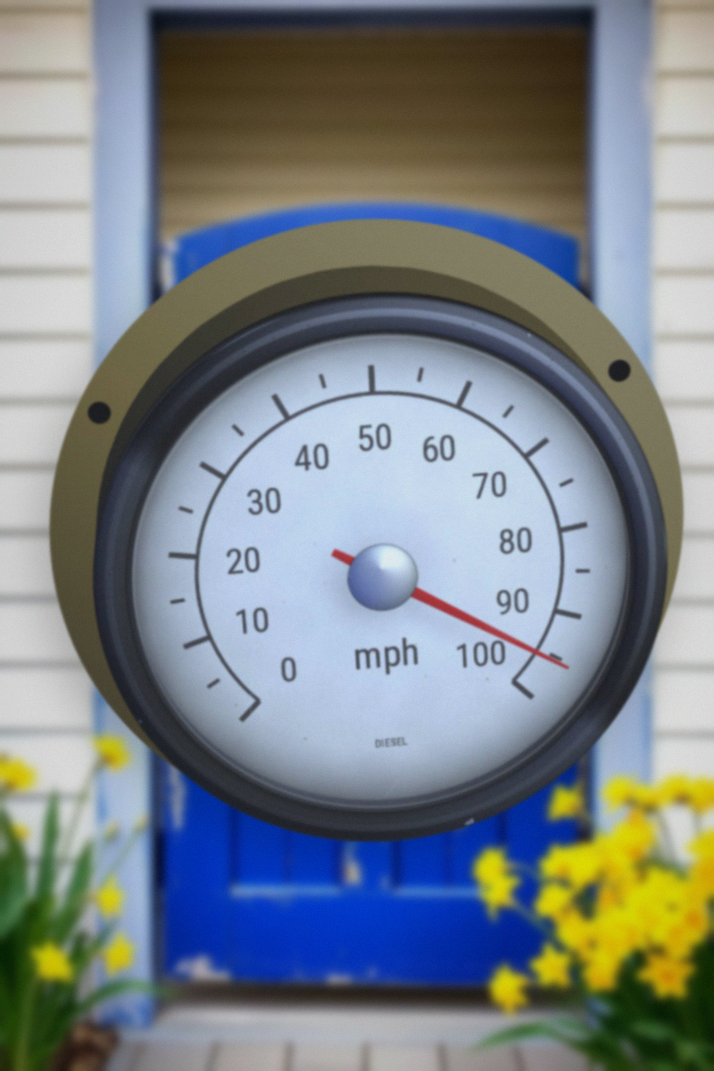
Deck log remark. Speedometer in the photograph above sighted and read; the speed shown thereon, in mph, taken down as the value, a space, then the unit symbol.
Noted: 95 mph
